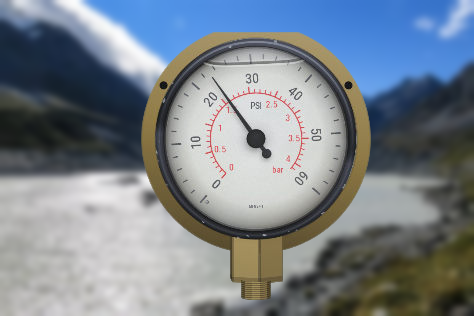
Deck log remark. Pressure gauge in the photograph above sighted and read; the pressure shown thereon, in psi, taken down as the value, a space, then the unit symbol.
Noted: 23 psi
